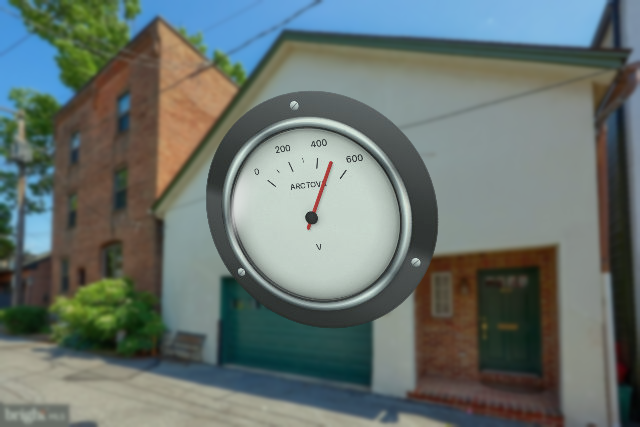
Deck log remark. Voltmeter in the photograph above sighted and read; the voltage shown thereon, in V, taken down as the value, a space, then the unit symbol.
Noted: 500 V
